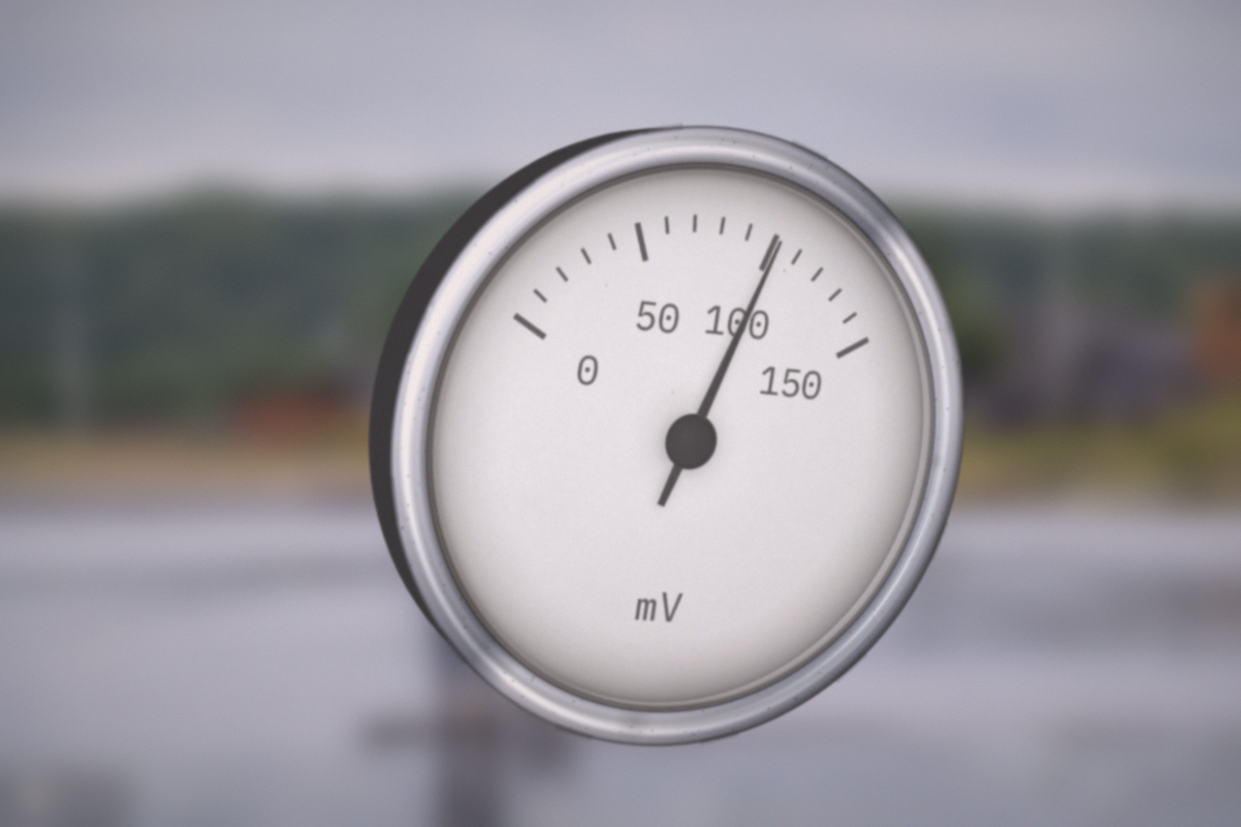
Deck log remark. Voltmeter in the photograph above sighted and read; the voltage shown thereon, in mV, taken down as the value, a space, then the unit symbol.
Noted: 100 mV
